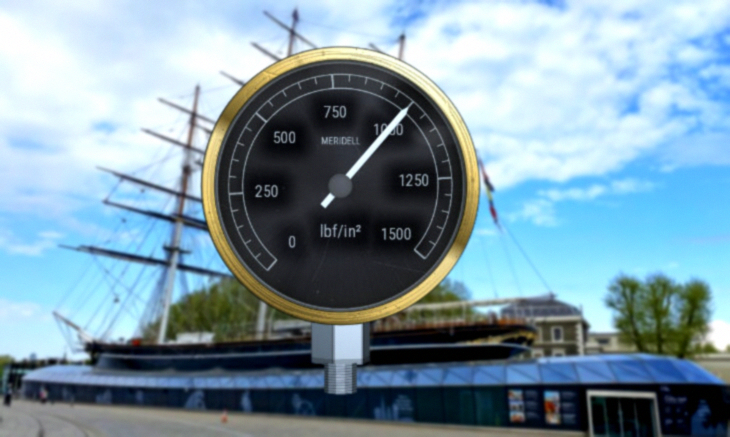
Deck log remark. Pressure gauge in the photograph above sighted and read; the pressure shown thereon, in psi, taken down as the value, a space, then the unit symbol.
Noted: 1000 psi
